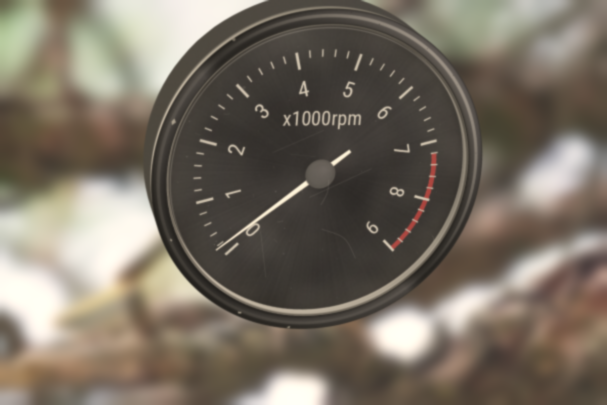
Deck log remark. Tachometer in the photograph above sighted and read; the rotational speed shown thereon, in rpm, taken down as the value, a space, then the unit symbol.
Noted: 200 rpm
